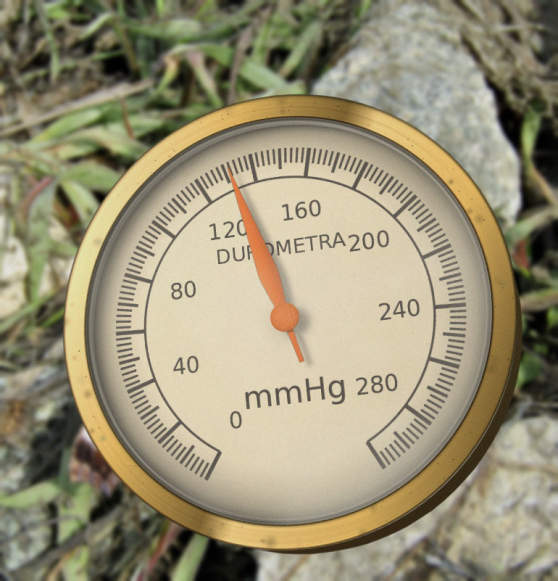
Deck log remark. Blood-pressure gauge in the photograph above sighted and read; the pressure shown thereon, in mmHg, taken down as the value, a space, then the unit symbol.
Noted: 132 mmHg
